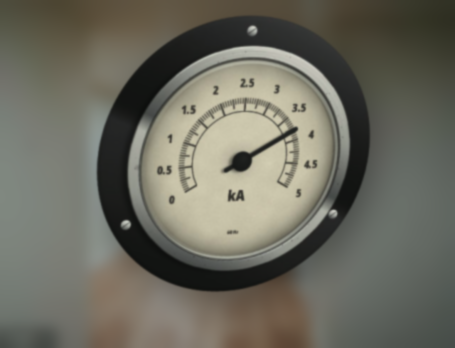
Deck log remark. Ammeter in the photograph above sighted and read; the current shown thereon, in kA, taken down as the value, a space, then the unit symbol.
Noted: 3.75 kA
